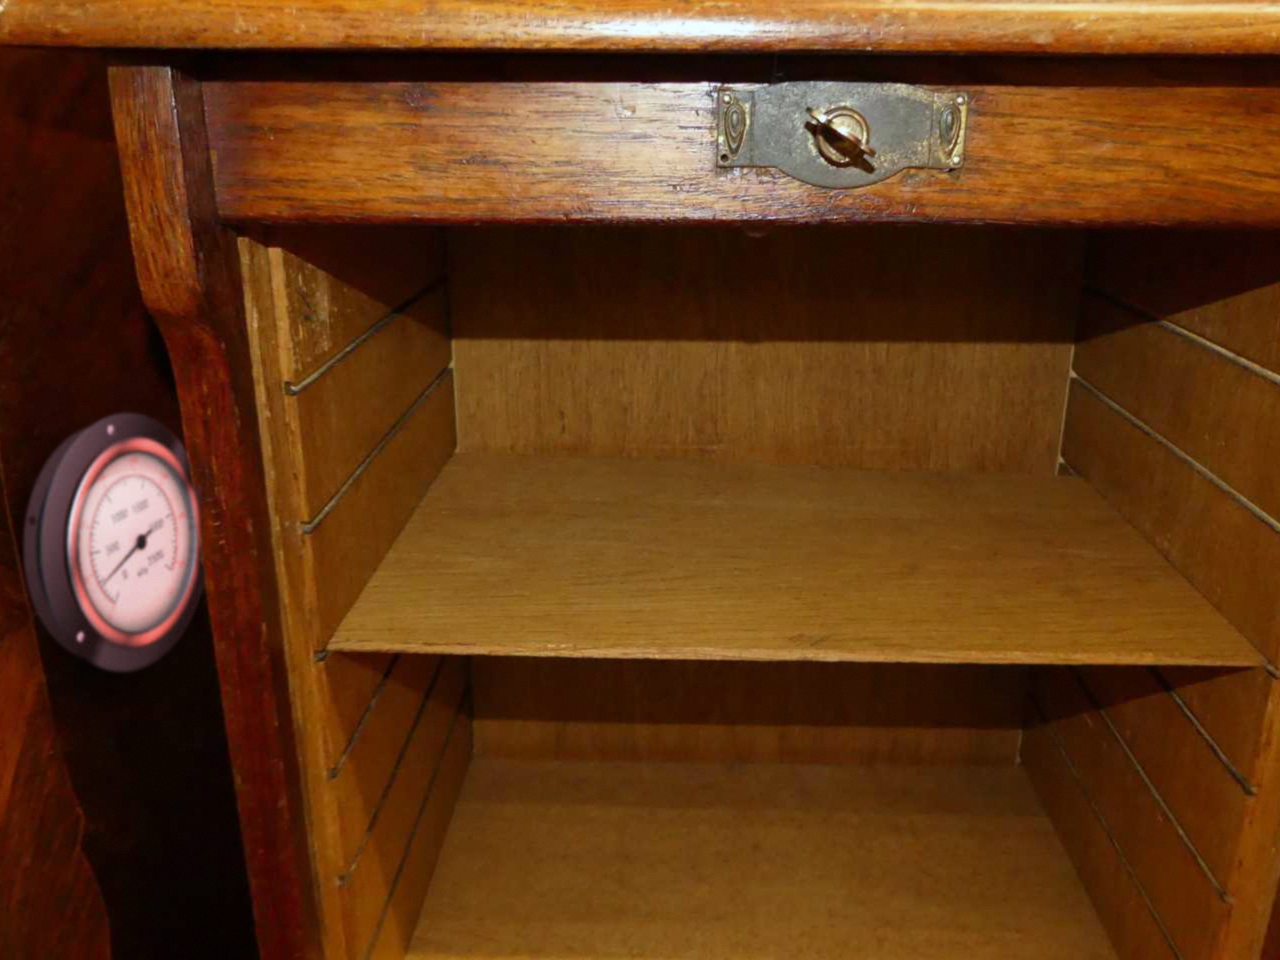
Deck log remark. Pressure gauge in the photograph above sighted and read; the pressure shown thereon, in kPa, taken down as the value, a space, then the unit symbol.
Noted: 250 kPa
